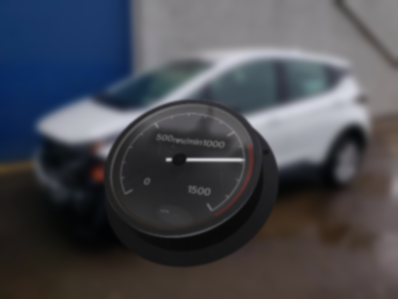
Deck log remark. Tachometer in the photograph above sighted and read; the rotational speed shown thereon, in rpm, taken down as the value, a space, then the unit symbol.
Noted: 1200 rpm
